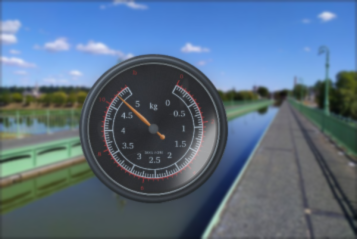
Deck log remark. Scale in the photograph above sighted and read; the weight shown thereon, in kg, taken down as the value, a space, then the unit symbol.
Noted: 4.75 kg
